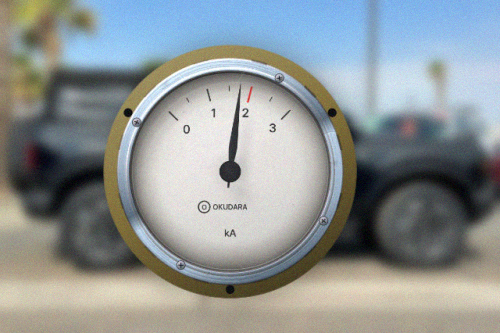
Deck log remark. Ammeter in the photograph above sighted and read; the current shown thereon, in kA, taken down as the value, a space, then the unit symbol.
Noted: 1.75 kA
